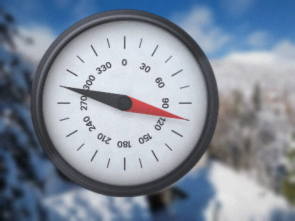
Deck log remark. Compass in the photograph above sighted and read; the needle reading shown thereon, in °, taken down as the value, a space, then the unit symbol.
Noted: 105 °
